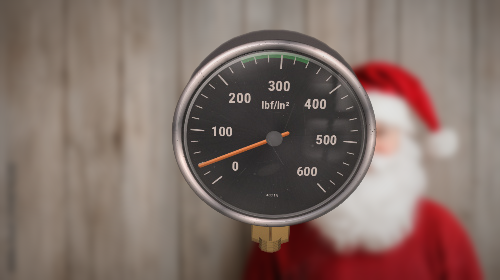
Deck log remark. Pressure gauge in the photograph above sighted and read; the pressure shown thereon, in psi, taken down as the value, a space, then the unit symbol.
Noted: 40 psi
